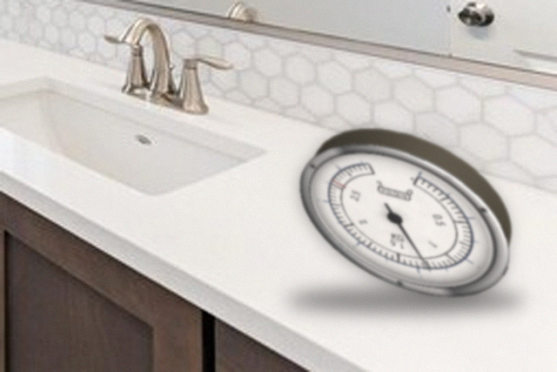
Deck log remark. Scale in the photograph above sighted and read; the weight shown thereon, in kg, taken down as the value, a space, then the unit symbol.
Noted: 1.25 kg
